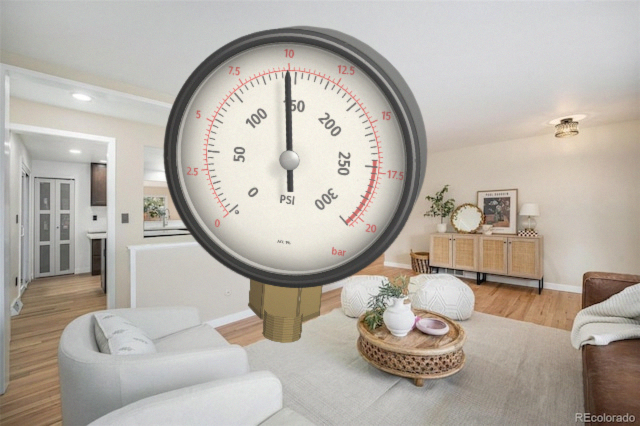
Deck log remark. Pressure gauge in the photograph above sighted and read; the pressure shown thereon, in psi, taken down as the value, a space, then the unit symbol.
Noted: 145 psi
